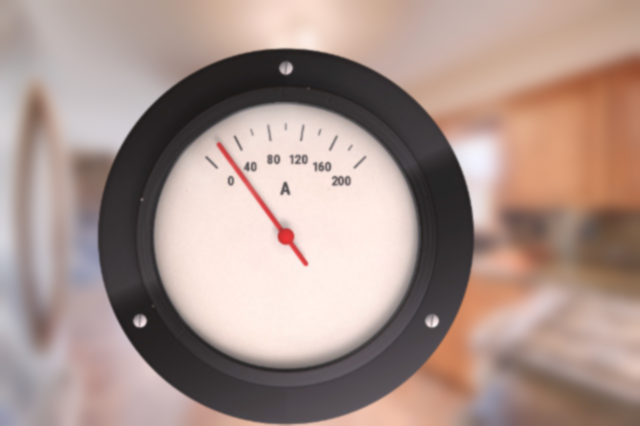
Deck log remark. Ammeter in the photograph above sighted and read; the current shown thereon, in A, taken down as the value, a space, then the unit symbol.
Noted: 20 A
